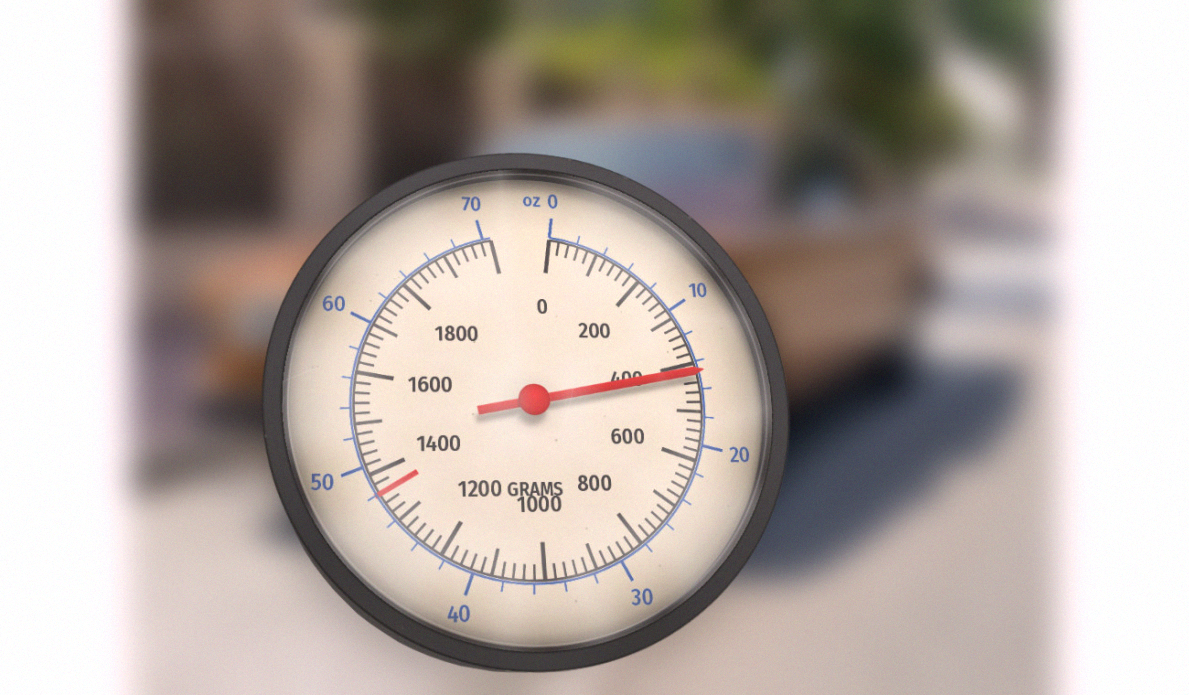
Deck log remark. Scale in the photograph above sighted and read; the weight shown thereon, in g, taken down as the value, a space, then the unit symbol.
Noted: 420 g
